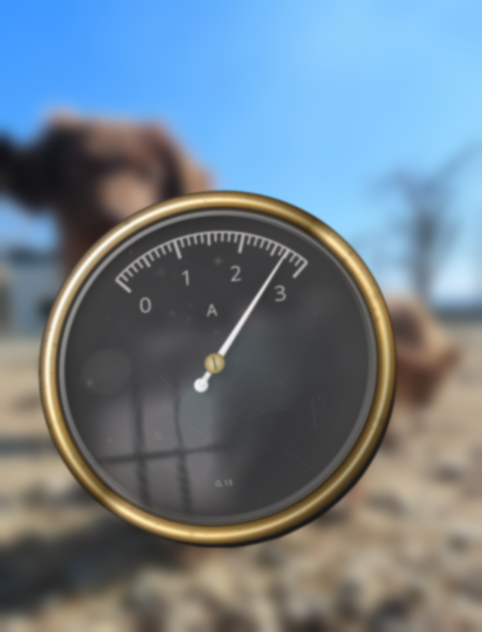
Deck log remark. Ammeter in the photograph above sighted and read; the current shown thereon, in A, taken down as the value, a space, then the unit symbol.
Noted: 2.7 A
